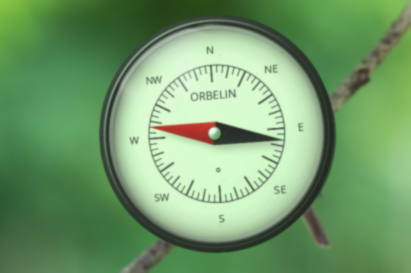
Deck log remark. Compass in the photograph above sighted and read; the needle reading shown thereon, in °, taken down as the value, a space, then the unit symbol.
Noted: 280 °
